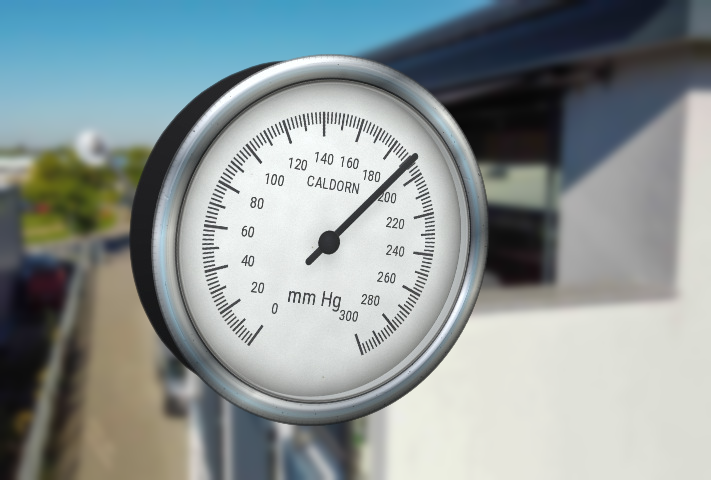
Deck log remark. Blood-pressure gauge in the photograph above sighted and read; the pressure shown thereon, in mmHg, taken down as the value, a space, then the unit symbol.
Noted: 190 mmHg
